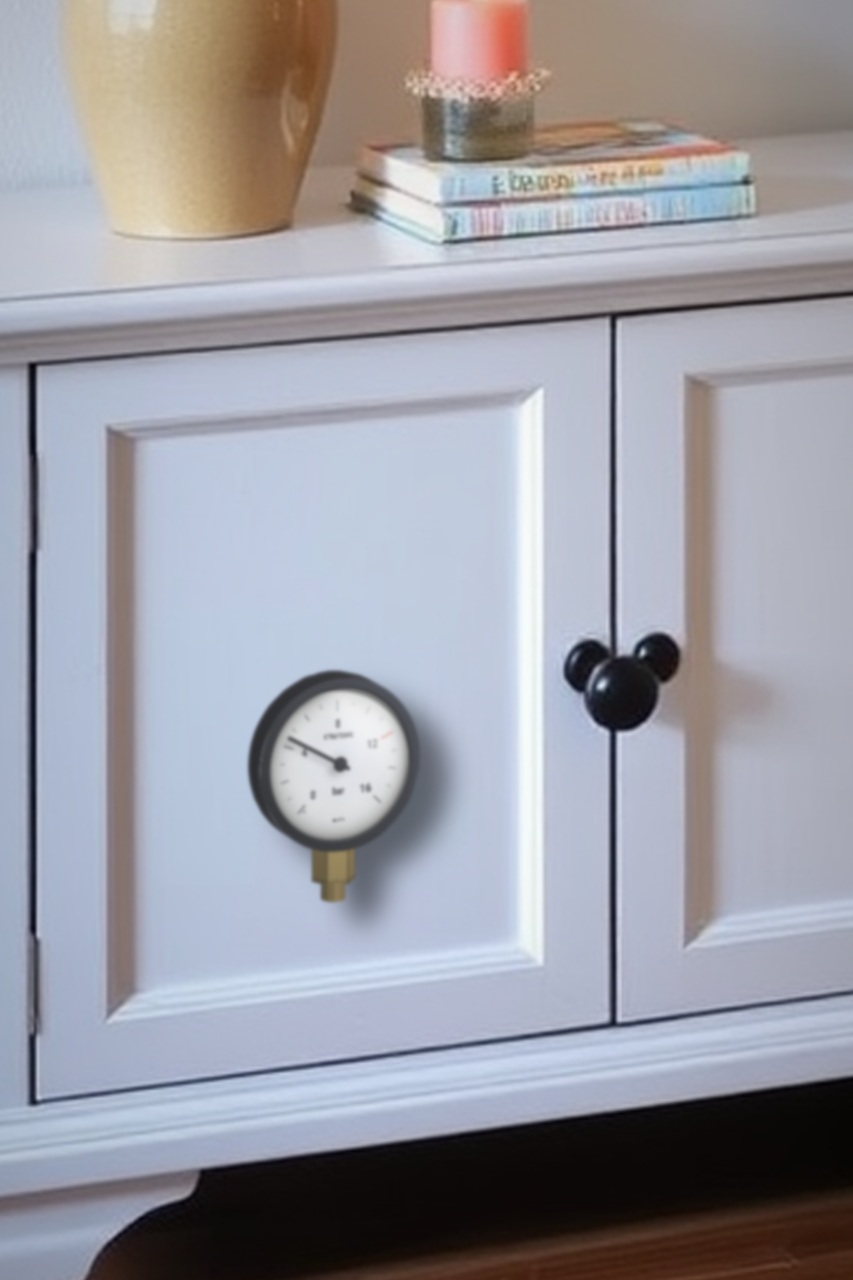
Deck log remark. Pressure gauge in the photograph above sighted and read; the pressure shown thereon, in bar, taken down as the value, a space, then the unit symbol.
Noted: 4.5 bar
